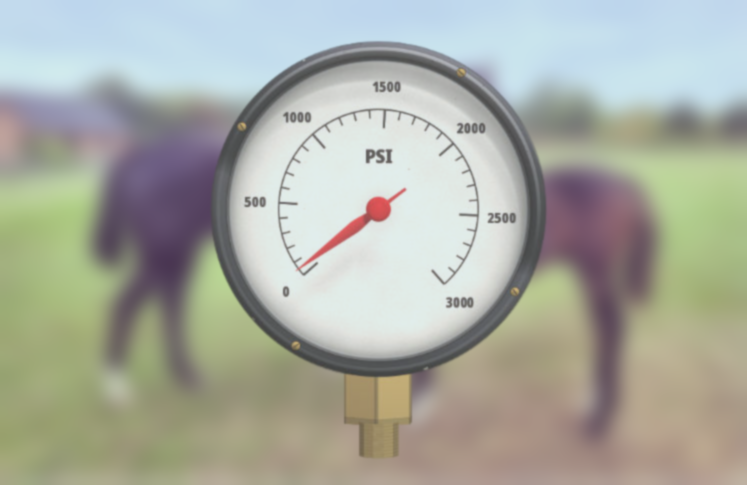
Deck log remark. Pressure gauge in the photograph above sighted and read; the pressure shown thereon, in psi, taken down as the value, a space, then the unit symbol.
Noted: 50 psi
